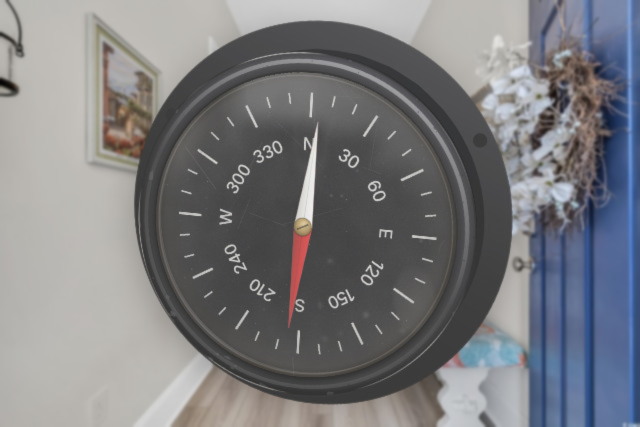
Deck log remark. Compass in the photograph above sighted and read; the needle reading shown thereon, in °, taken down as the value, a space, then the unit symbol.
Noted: 185 °
